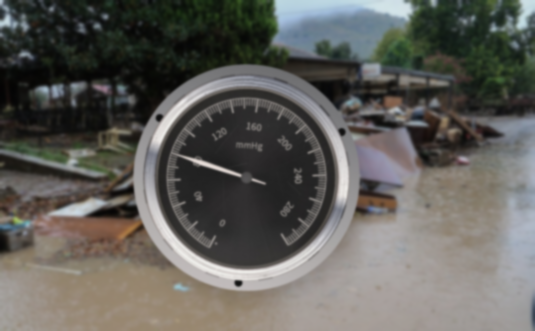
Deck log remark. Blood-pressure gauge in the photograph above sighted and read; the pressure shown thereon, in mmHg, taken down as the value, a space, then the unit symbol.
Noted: 80 mmHg
